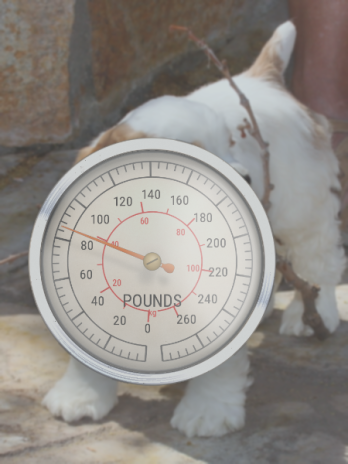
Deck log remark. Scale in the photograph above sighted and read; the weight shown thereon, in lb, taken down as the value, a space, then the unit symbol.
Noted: 86 lb
